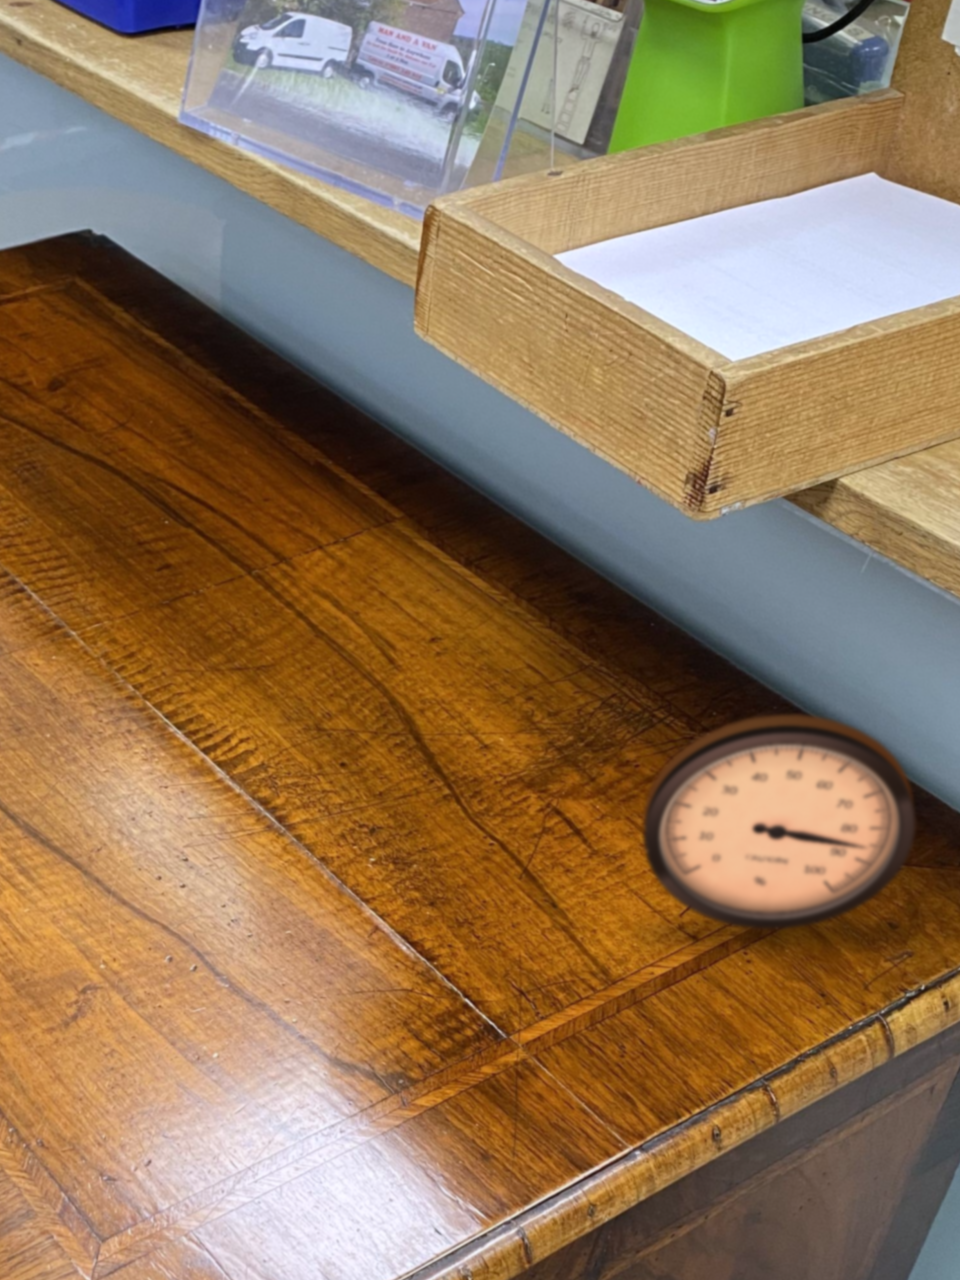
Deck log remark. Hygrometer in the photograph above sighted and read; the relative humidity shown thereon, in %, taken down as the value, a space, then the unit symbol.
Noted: 85 %
